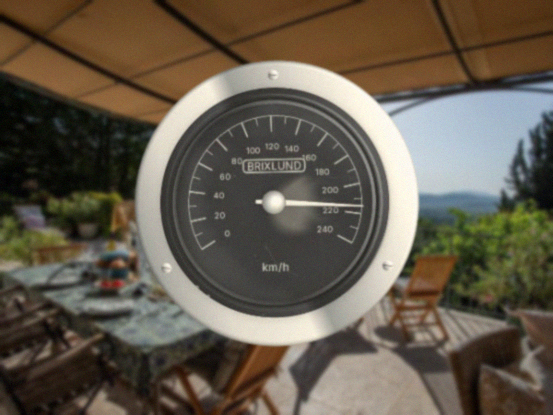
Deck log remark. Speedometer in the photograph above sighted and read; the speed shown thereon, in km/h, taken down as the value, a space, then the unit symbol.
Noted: 215 km/h
